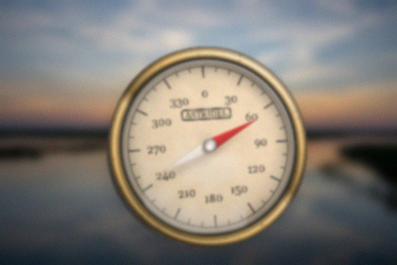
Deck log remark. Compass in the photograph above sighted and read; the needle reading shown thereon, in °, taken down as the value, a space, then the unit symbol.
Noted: 65 °
